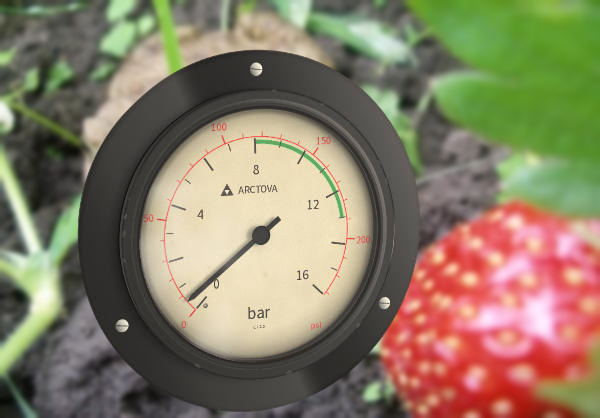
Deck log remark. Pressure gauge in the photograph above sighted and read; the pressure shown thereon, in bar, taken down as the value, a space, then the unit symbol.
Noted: 0.5 bar
